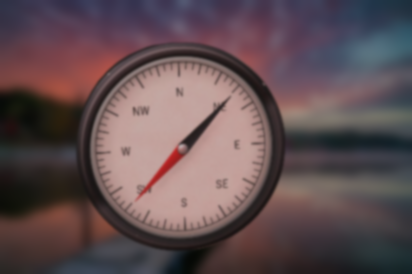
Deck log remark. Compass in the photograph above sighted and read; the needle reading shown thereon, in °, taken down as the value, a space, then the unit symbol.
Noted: 225 °
